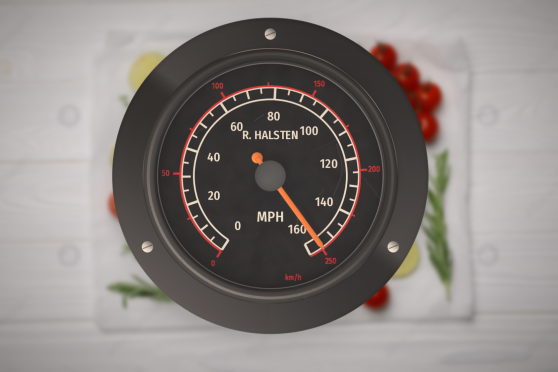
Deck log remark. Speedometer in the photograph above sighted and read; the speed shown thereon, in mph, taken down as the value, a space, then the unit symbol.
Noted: 155 mph
